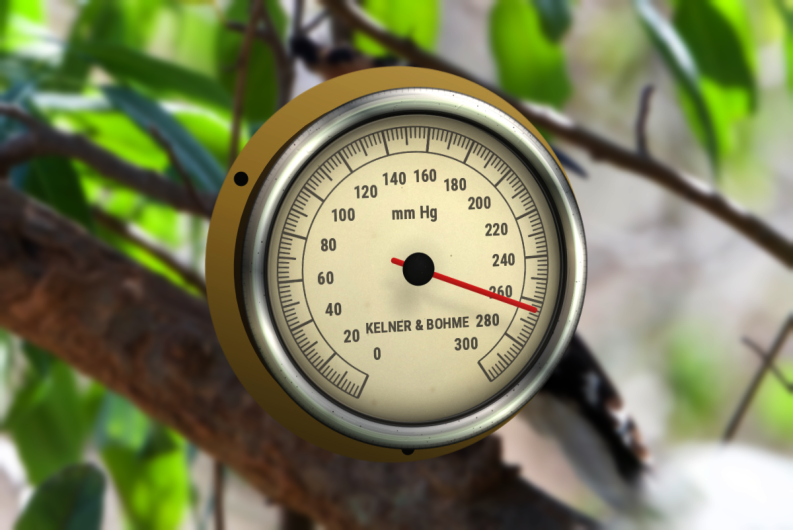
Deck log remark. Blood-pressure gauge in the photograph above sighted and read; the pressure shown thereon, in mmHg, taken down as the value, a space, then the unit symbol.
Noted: 264 mmHg
